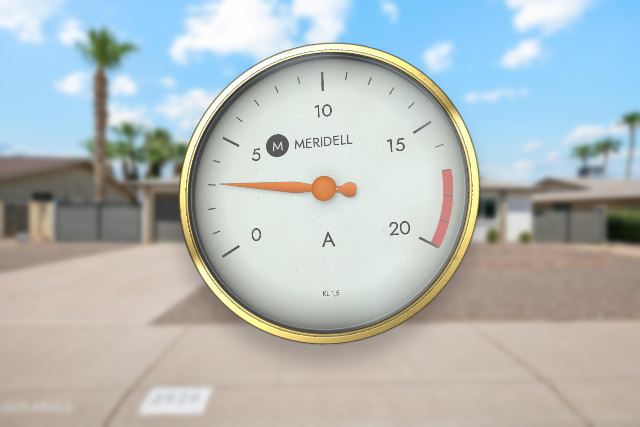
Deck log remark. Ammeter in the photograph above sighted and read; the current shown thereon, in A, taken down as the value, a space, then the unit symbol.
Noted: 3 A
